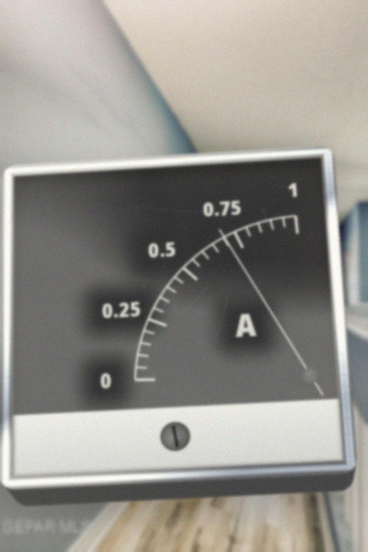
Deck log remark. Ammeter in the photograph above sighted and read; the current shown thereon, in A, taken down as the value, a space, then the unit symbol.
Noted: 0.7 A
